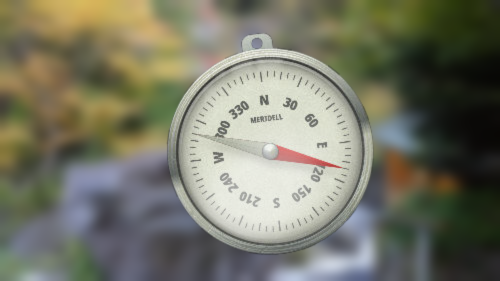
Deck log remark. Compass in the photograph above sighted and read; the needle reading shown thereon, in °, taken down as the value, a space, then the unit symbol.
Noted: 110 °
